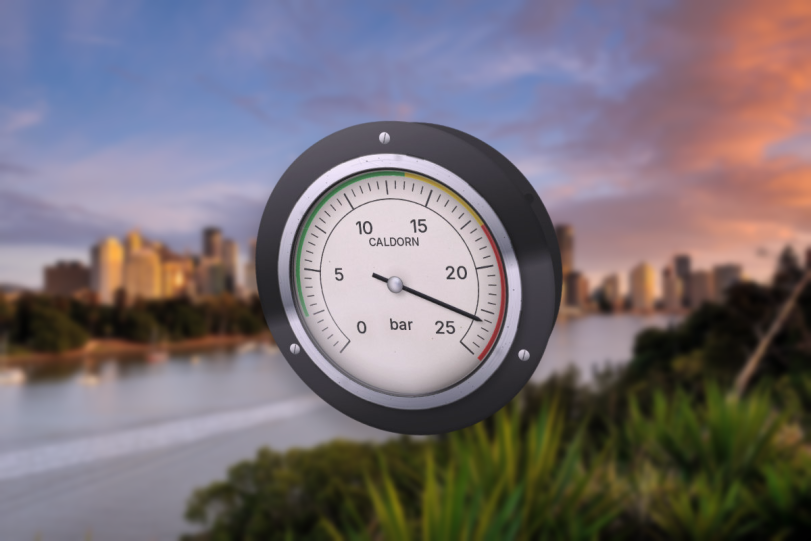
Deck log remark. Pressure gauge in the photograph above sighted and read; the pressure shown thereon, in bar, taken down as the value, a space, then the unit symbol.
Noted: 23 bar
